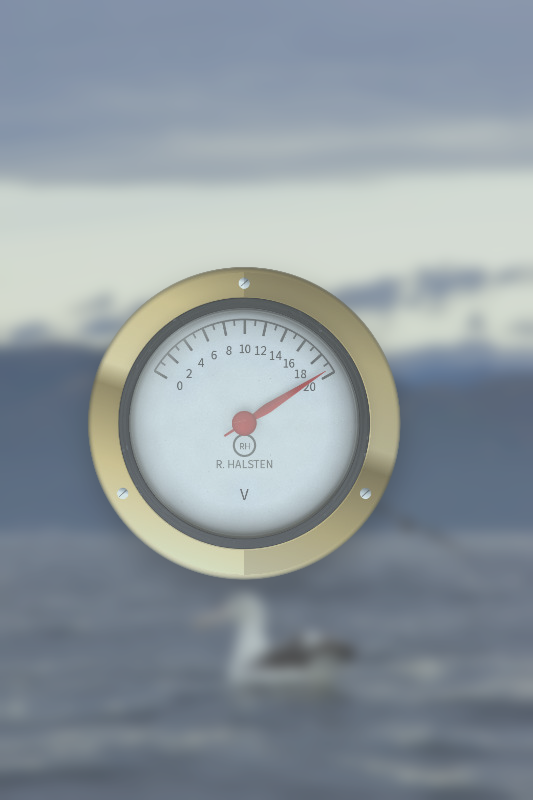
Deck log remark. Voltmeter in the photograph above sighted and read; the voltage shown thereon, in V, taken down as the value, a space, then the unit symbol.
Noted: 19.5 V
